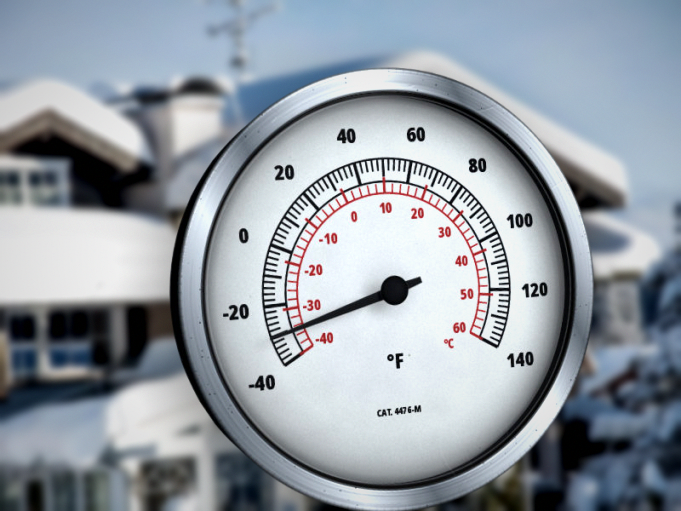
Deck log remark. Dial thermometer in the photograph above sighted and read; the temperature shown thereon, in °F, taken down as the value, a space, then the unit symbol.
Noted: -30 °F
